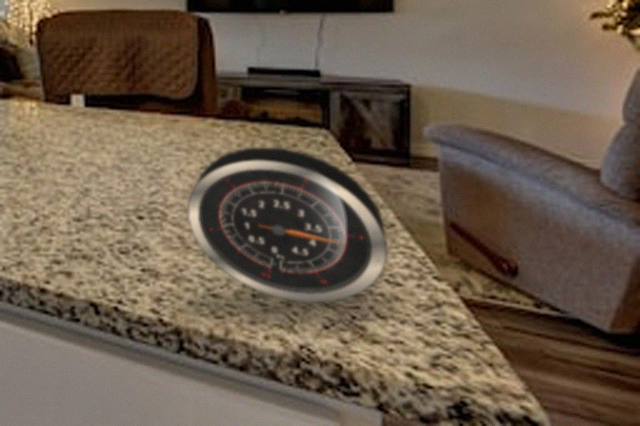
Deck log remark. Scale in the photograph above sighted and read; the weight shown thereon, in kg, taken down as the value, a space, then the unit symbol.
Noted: 3.75 kg
